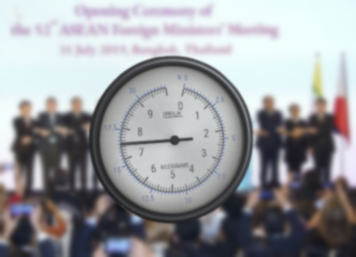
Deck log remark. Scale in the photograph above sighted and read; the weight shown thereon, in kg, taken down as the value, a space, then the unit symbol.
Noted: 7.5 kg
